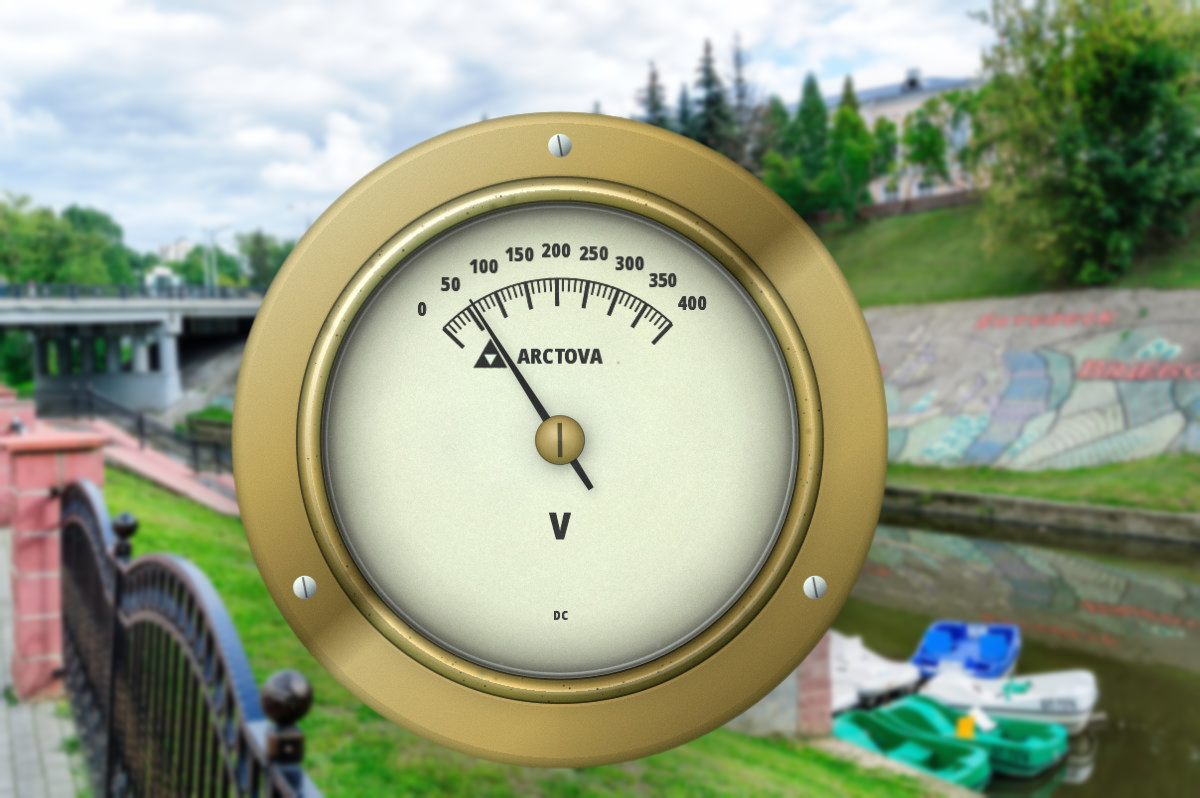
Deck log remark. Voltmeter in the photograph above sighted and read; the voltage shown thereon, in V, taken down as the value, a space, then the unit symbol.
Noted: 60 V
